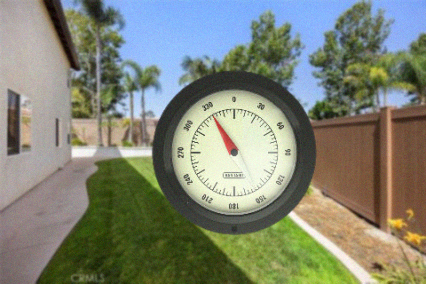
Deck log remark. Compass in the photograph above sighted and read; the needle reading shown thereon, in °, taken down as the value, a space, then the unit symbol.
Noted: 330 °
